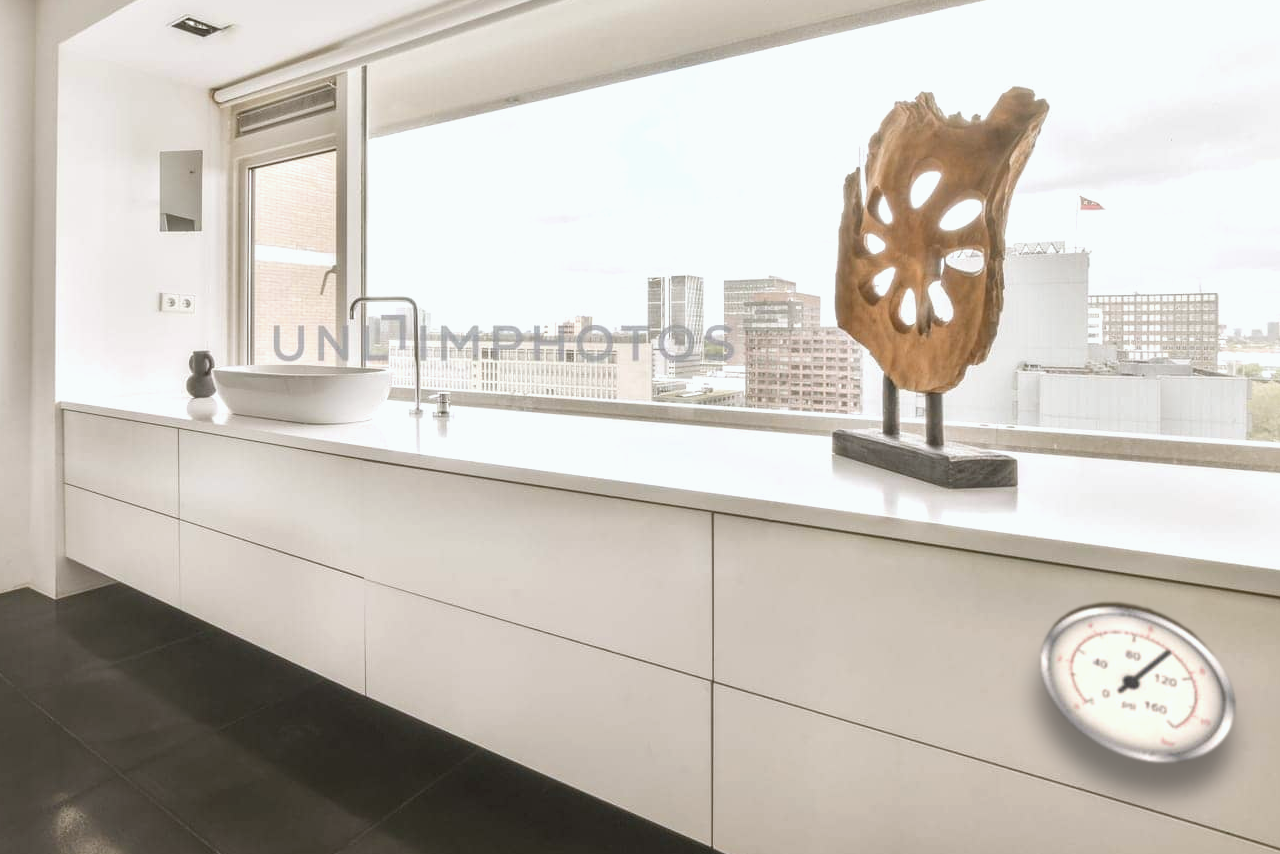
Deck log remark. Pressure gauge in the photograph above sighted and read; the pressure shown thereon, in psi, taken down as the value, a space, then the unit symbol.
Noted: 100 psi
